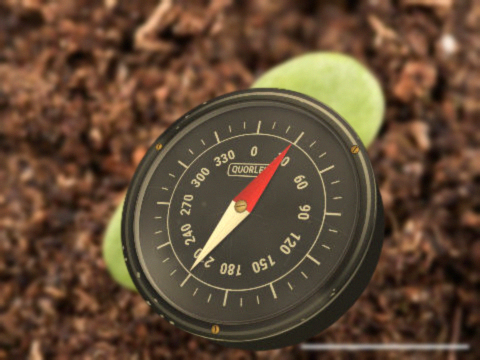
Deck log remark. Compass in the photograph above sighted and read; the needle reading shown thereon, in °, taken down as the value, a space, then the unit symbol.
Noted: 30 °
